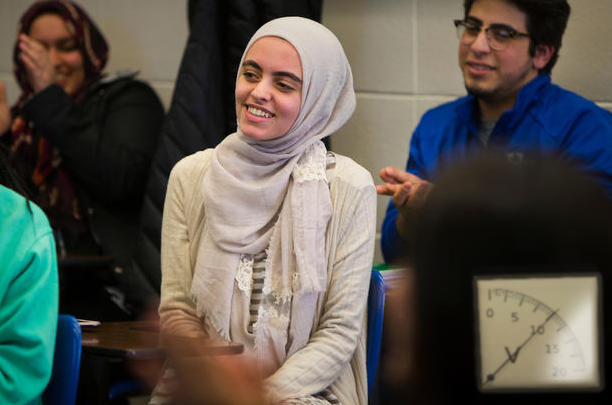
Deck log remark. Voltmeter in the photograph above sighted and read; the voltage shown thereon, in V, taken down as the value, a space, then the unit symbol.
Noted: 10 V
